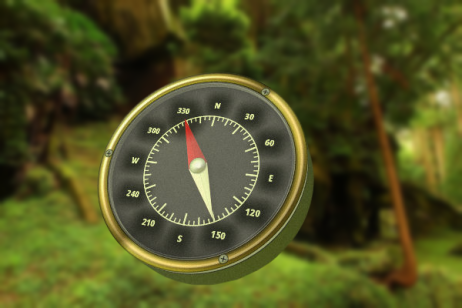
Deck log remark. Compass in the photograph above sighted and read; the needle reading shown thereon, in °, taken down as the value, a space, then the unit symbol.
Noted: 330 °
